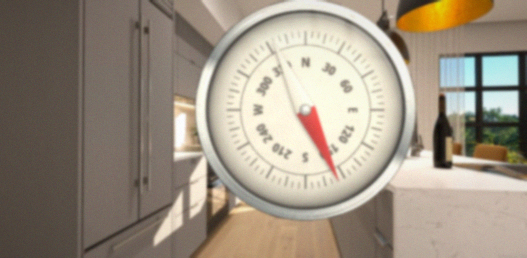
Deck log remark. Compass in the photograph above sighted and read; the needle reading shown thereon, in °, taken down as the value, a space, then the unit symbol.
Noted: 155 °
